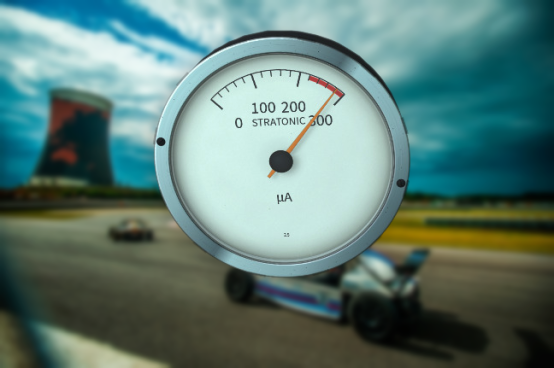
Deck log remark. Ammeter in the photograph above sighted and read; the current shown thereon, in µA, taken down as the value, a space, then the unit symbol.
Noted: 280 µA
